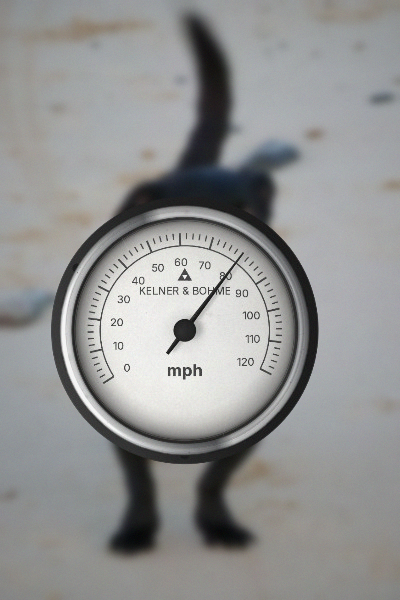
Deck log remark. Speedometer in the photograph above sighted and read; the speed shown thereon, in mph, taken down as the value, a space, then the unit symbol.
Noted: 80 mph
